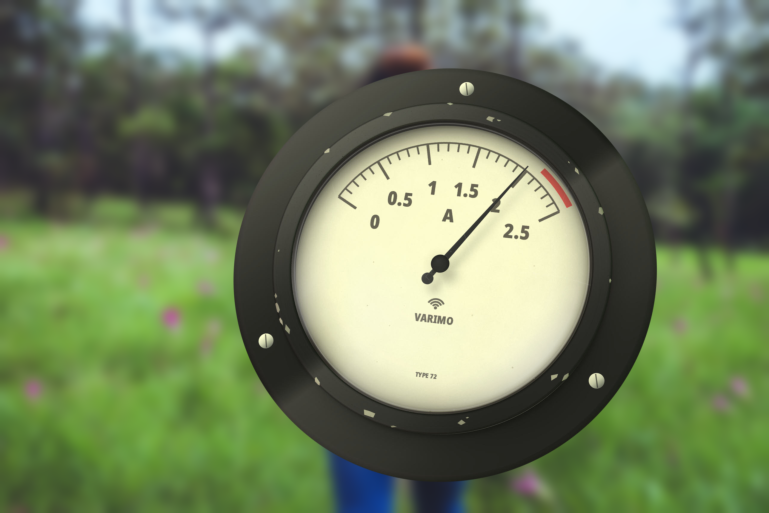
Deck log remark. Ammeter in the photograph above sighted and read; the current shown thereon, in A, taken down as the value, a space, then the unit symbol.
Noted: 2 A
